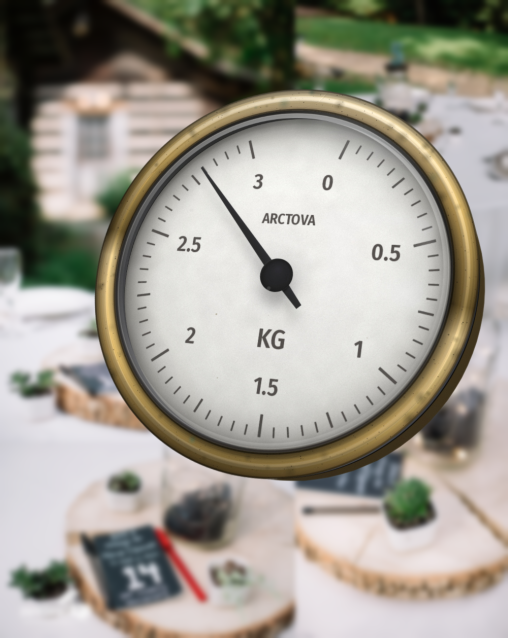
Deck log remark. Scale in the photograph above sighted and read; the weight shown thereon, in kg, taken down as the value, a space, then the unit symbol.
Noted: 2.8 kg
